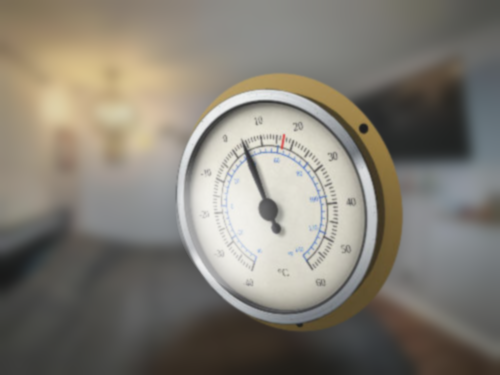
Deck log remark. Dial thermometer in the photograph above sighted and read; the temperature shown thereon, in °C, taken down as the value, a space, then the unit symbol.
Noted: 5 °C
